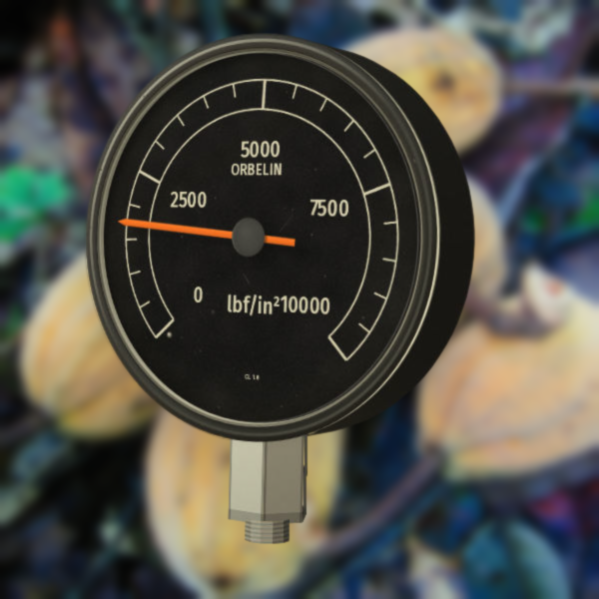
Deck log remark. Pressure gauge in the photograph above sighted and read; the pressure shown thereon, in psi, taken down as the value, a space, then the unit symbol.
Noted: 1750 psi
